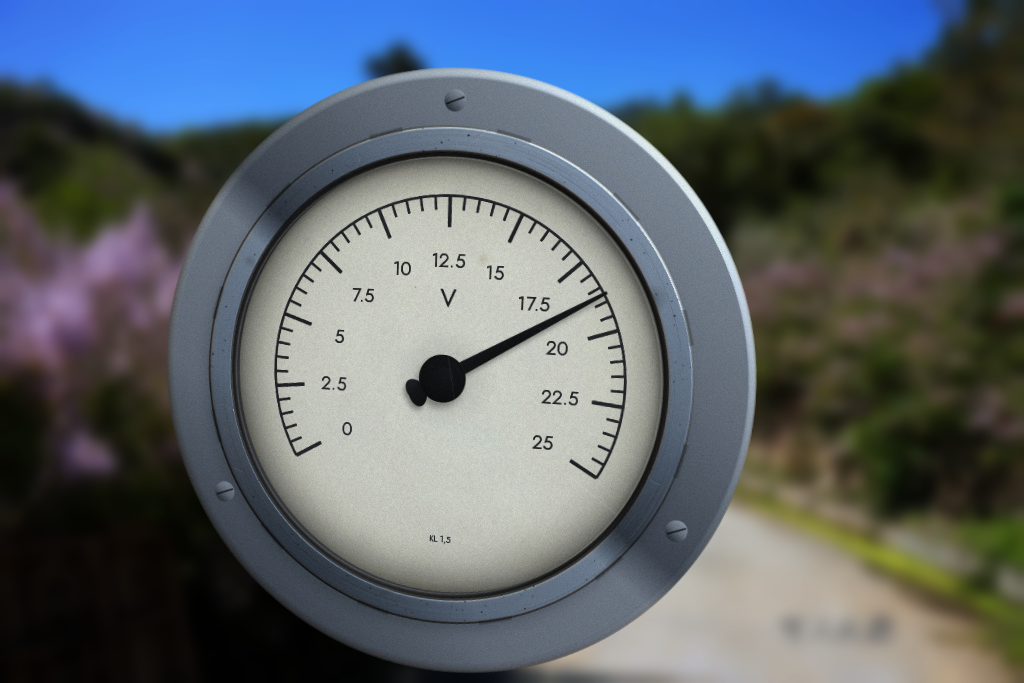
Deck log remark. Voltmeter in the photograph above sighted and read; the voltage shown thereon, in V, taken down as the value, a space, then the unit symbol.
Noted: 18.75 V
